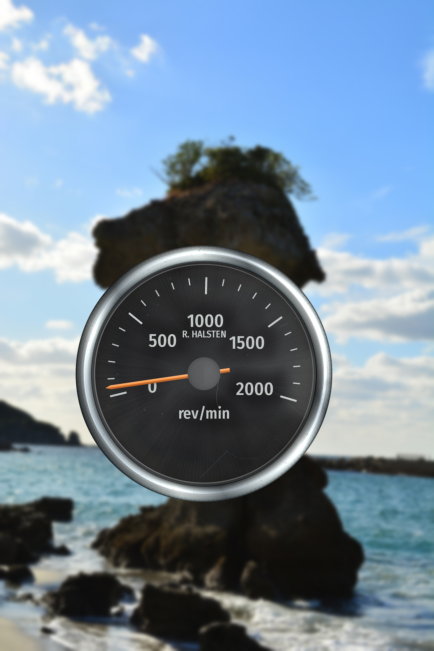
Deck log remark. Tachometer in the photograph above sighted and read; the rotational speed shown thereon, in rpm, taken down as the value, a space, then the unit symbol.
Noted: 50 rpm
